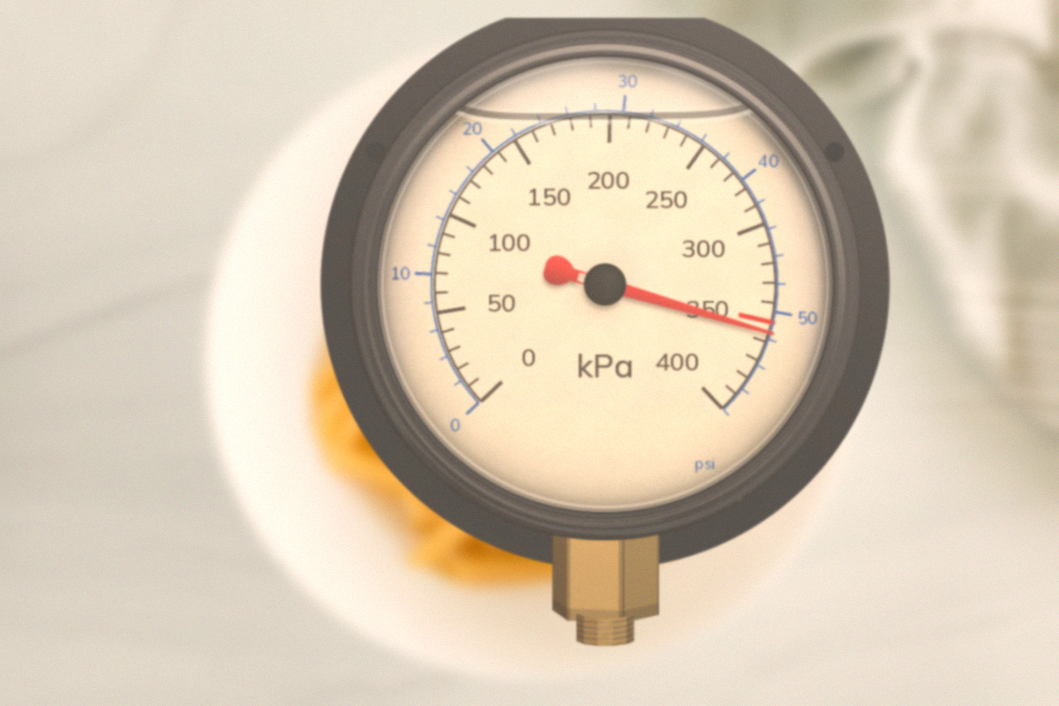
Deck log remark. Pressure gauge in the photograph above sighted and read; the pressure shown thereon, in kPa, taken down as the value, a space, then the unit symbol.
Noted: 355 kPa
